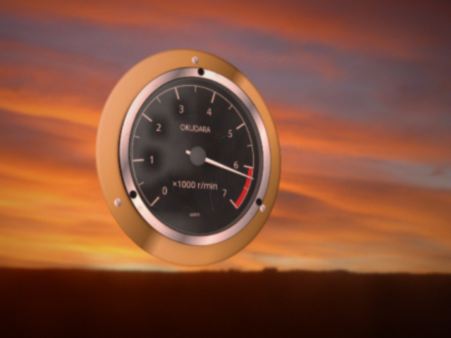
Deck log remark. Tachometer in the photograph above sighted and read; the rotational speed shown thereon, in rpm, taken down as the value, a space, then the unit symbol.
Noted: 6250 rpm
